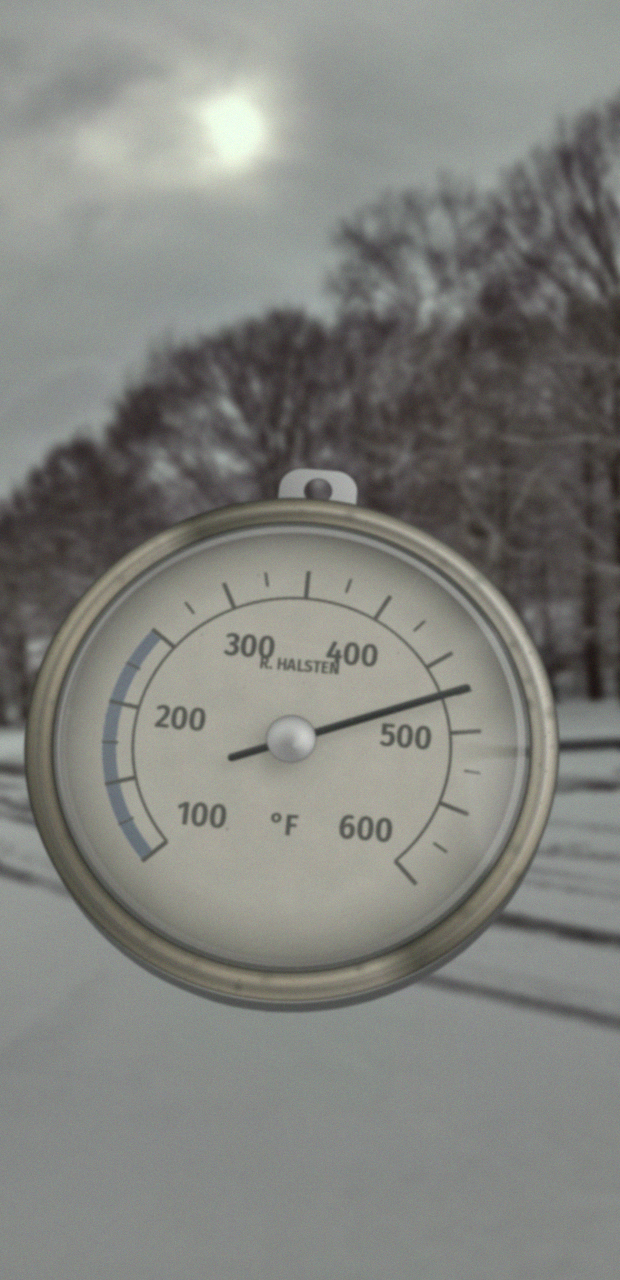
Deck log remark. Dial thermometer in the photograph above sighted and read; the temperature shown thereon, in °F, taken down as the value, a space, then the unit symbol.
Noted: 475 °F
